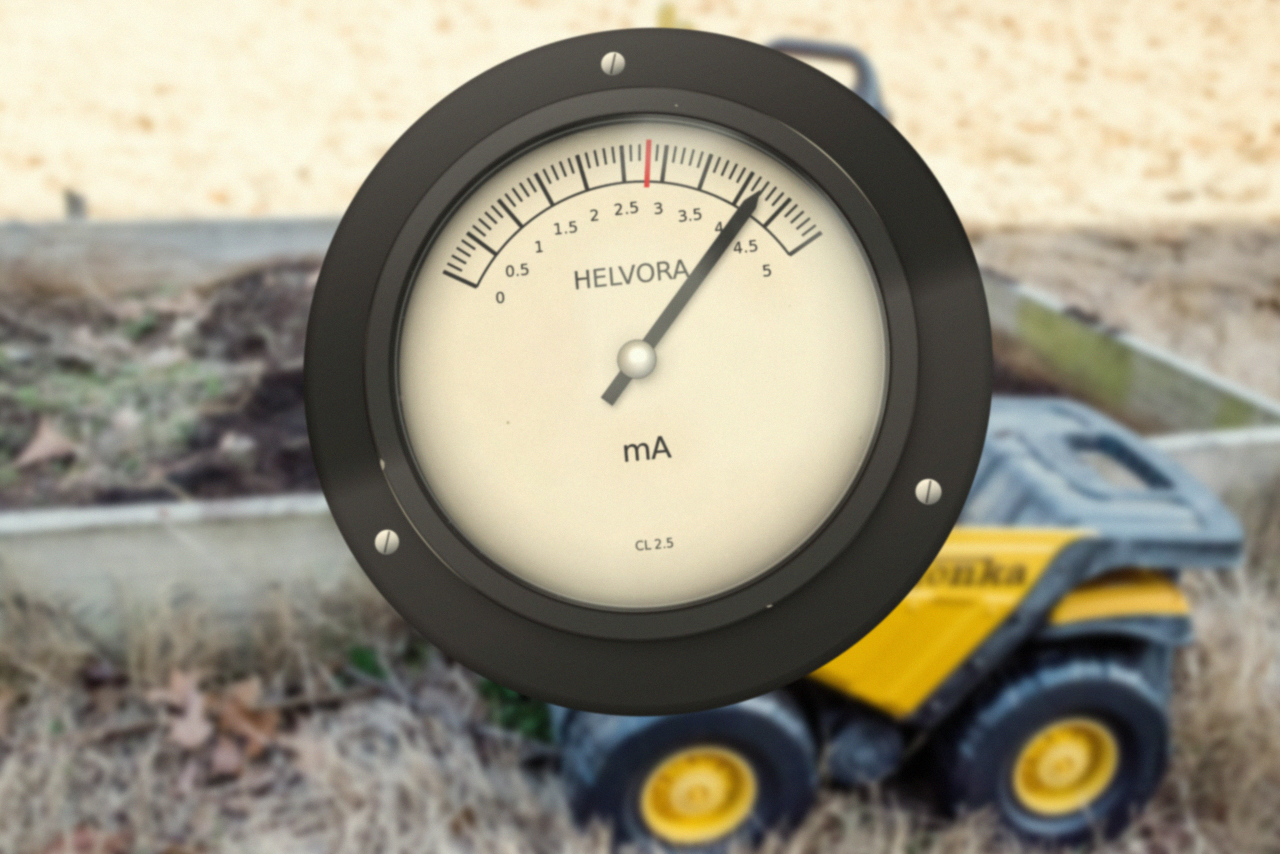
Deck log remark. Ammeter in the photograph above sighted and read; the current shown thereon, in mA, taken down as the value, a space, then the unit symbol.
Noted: 4.2 mA
